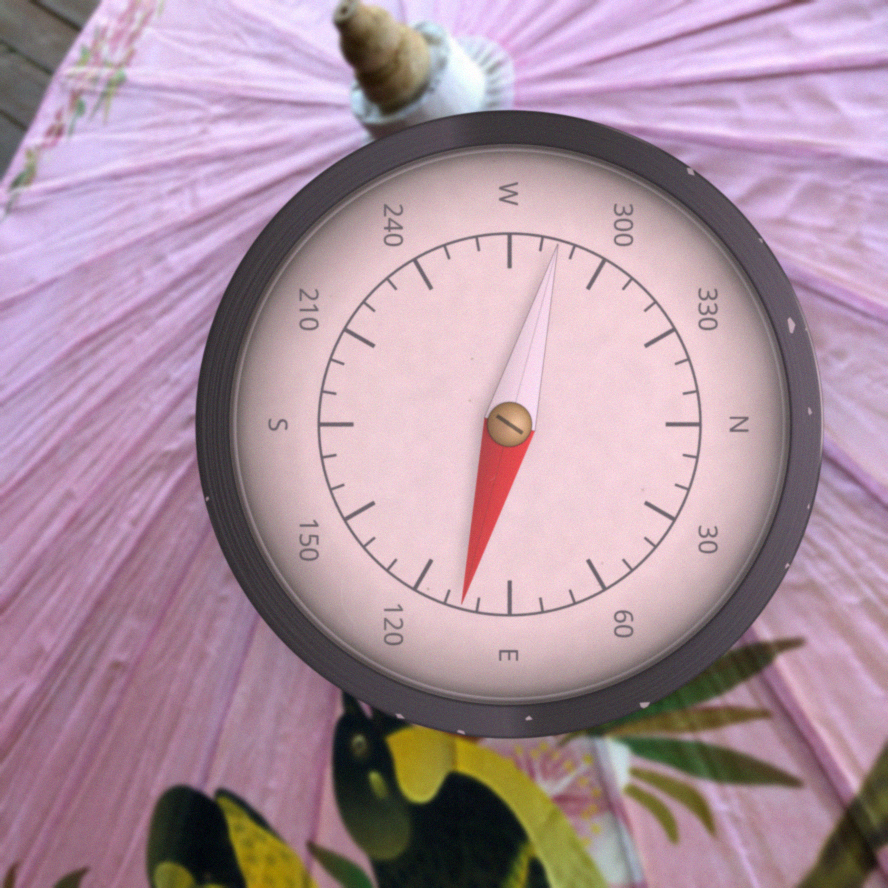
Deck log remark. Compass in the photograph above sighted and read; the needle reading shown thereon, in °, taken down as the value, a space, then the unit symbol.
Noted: 105 °
